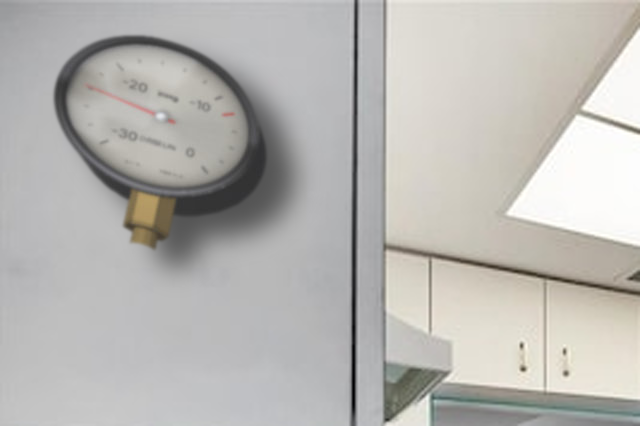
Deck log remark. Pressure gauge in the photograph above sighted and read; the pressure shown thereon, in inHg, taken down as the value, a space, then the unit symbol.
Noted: -24 inHg
